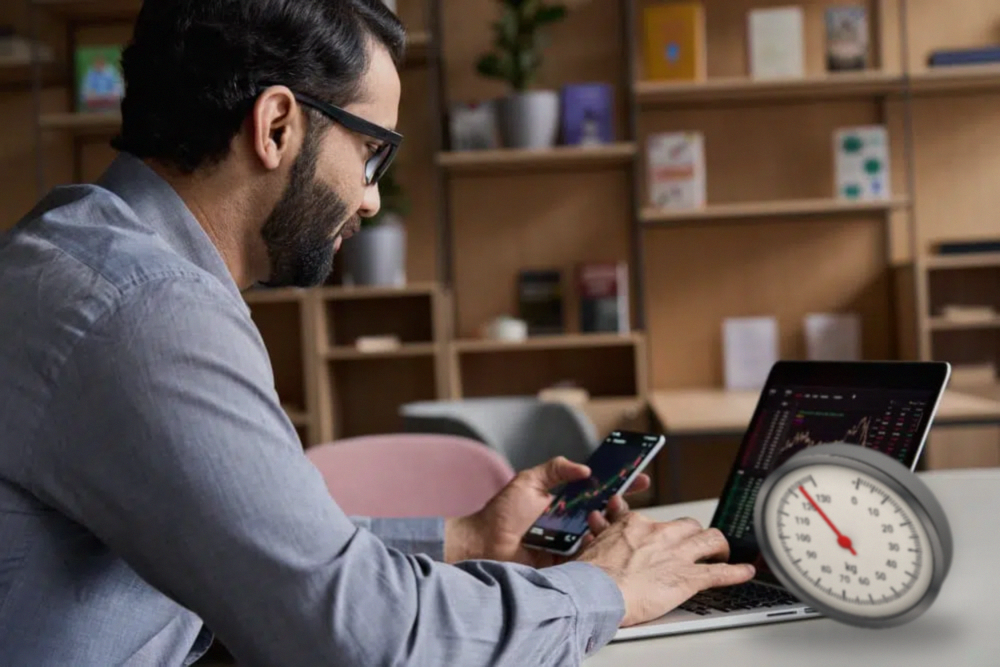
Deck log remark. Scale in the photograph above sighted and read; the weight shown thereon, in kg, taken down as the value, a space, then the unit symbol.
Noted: 125 kg
